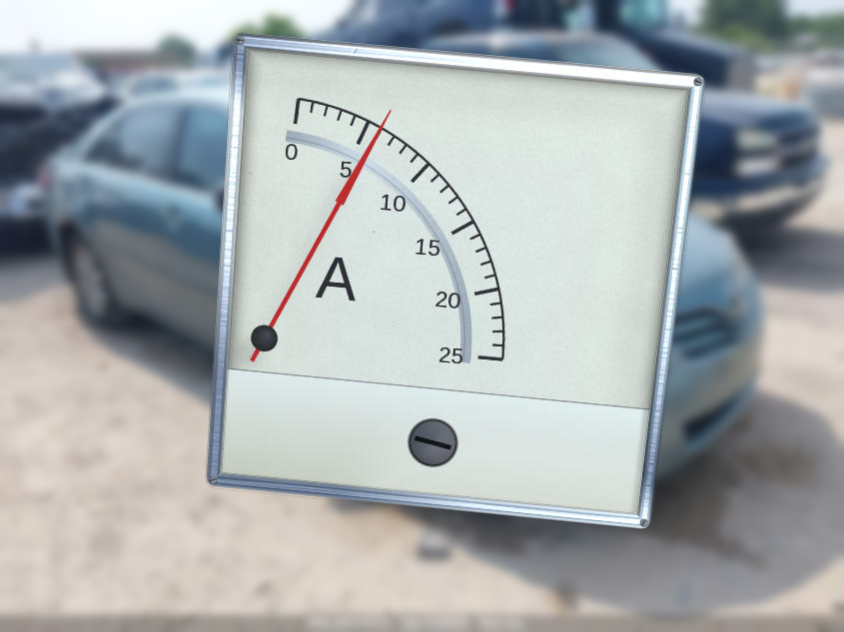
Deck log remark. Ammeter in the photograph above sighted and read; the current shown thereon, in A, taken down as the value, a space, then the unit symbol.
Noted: 6 A
